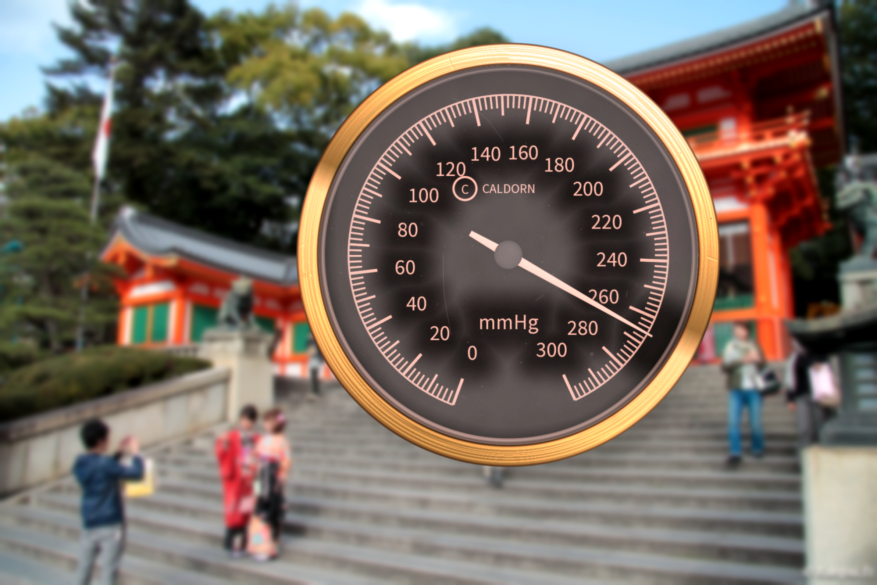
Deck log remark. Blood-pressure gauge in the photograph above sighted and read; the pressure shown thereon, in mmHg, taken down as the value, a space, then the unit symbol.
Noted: 266 mmHg
